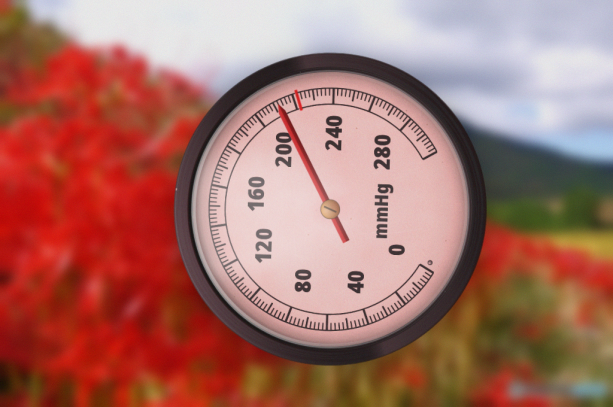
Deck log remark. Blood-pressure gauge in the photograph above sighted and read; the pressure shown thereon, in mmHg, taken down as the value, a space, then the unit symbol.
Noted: 212 mmHg
